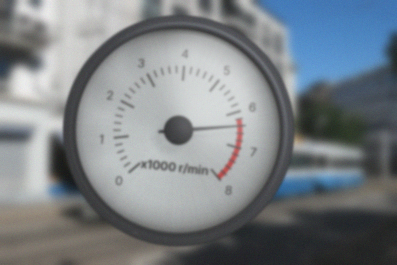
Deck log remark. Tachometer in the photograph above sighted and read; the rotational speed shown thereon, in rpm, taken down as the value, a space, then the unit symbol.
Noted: 6400 rpm
